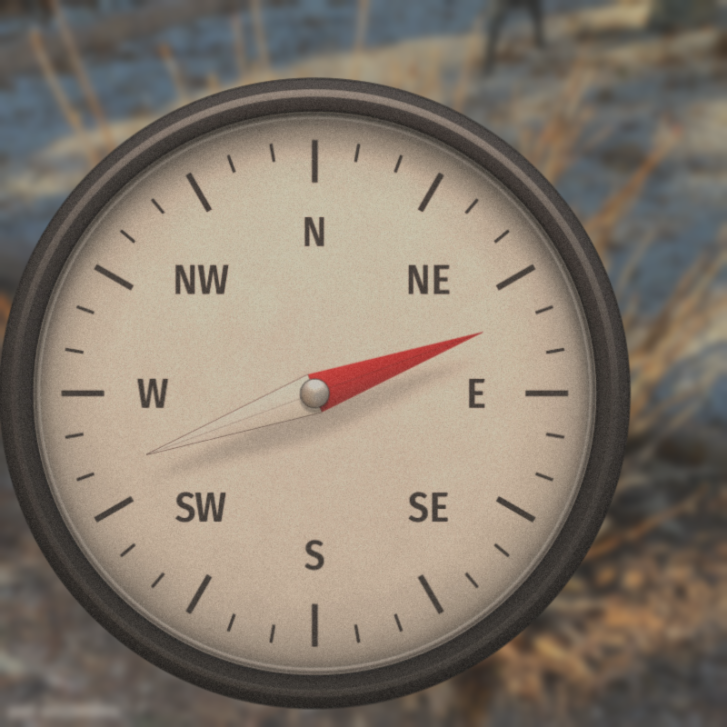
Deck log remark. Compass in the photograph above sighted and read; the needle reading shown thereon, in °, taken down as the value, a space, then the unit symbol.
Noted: 70 °
